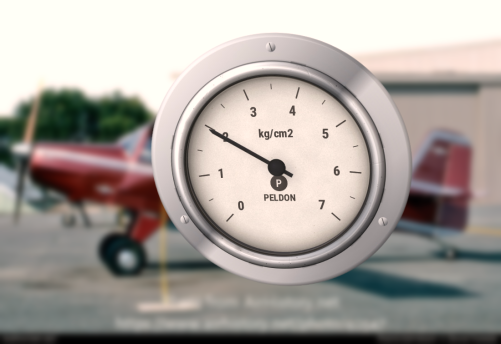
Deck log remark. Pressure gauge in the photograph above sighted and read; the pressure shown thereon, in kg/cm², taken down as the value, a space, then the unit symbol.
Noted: 2 kg/cm²
